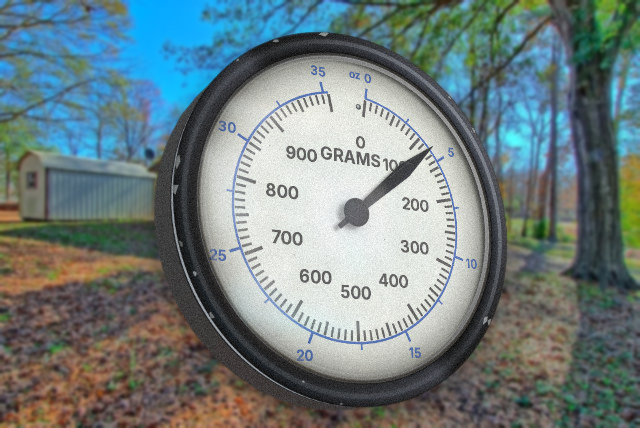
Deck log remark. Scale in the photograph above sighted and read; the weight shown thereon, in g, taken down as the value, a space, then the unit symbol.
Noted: 120 g
